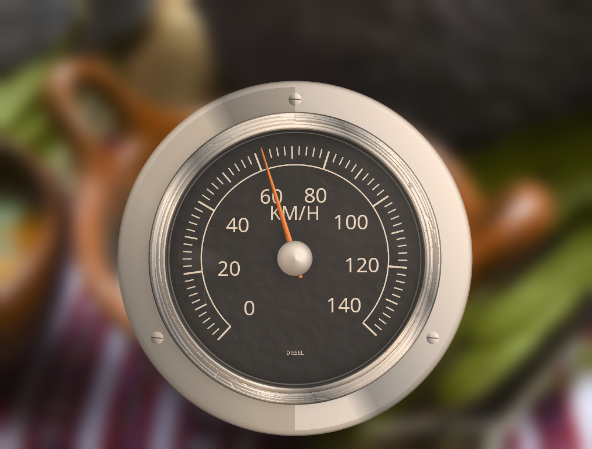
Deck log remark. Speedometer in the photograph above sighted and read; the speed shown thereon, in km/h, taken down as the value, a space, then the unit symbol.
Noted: 62 km/h
